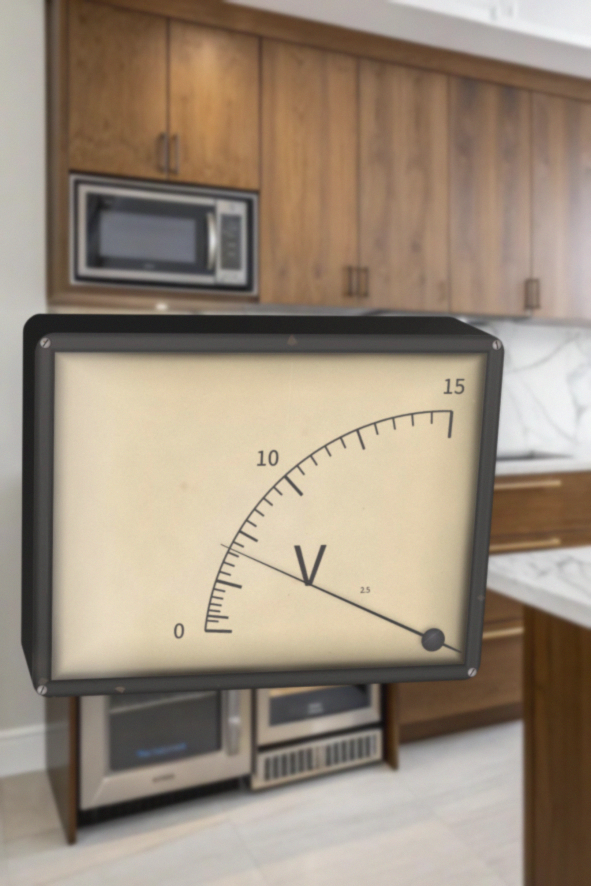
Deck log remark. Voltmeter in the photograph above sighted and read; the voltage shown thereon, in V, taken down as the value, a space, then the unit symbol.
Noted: 6.75 V
